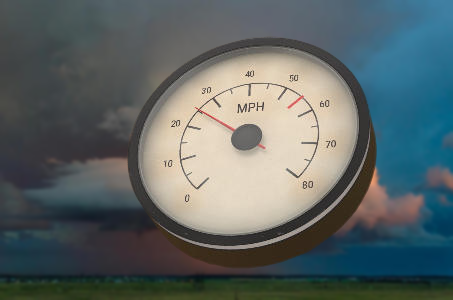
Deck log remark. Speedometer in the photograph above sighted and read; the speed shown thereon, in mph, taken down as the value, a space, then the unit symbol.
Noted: 25 mph
